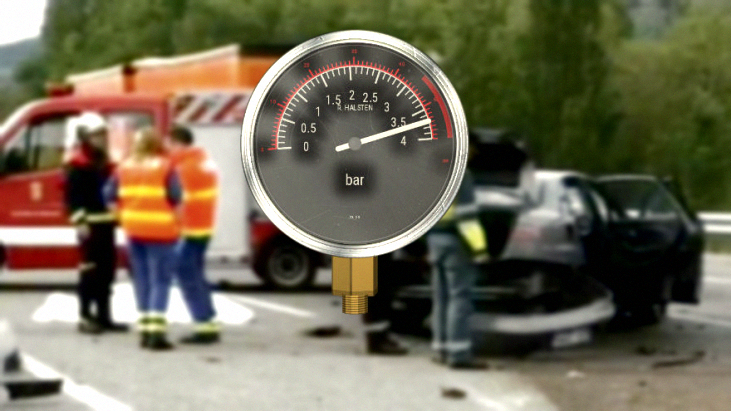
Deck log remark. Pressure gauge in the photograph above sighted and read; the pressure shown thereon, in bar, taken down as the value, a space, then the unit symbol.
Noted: 3.7 bar
